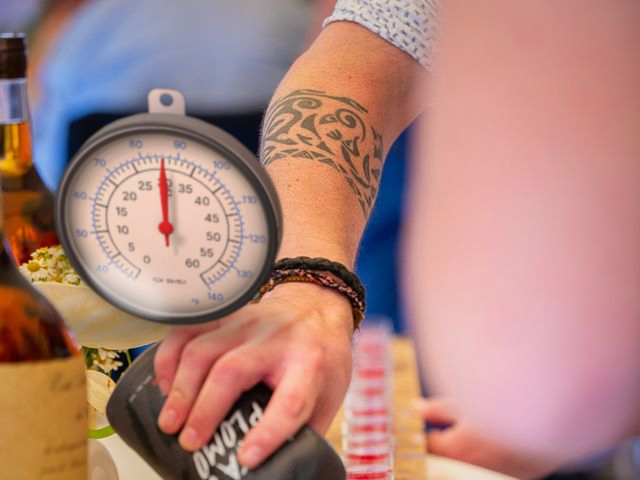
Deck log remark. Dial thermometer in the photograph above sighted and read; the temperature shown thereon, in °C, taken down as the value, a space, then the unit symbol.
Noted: 30 °C
